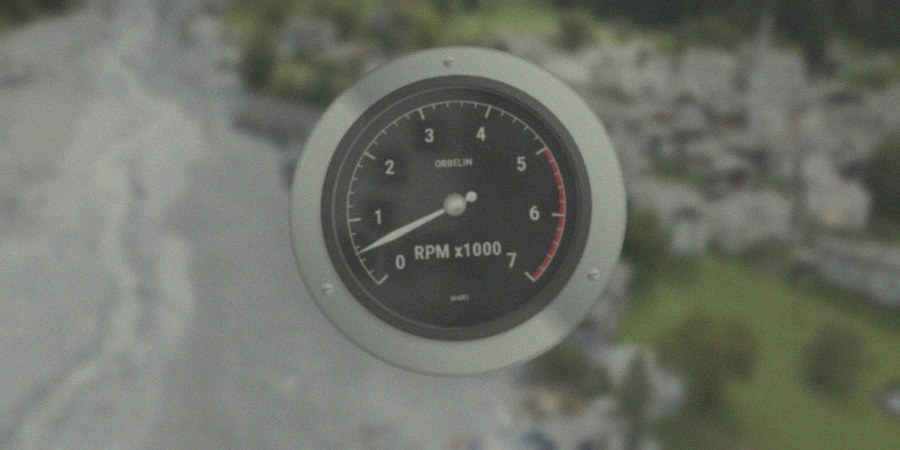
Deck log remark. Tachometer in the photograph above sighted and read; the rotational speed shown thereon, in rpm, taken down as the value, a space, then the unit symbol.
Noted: 500 rpm
